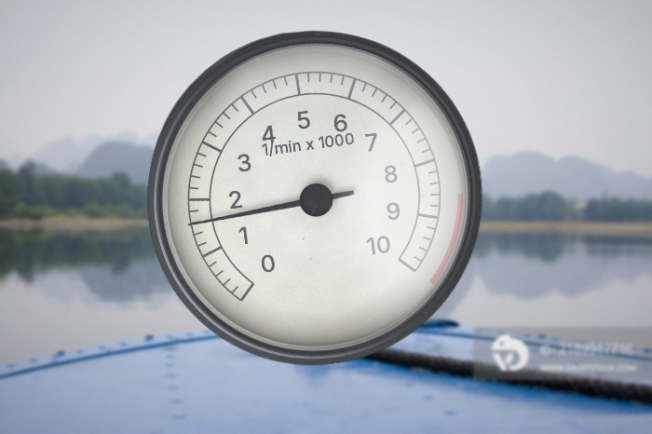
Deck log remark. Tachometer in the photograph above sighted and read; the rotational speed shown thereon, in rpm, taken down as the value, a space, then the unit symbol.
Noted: 1600 rpm
